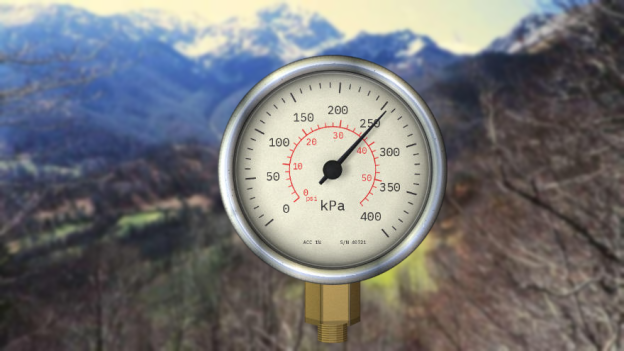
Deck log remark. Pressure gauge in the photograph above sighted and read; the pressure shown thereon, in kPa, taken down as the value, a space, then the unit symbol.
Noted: 255 kPa
